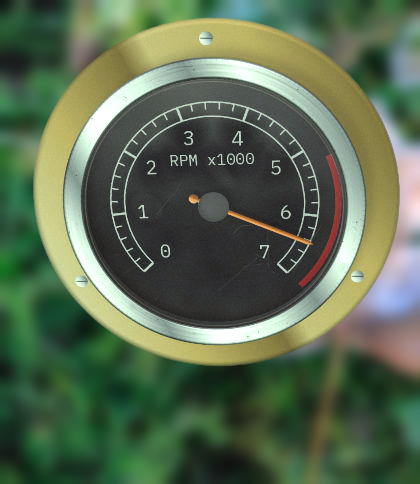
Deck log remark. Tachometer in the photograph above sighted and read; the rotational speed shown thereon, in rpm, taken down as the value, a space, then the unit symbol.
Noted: 6400 rpm
